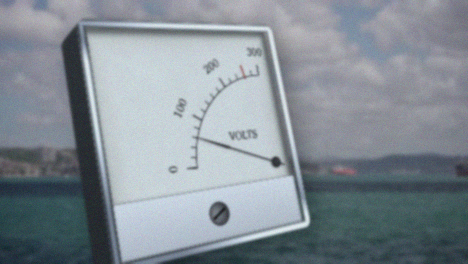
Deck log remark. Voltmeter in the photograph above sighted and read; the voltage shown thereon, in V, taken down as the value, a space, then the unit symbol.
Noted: 60 V
